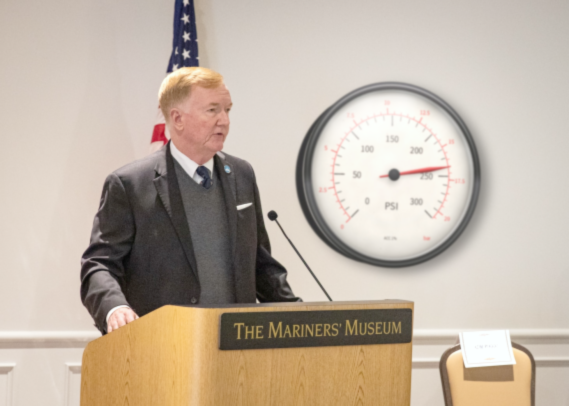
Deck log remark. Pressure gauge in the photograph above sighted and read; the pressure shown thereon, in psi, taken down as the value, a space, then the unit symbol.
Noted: 240 psi
